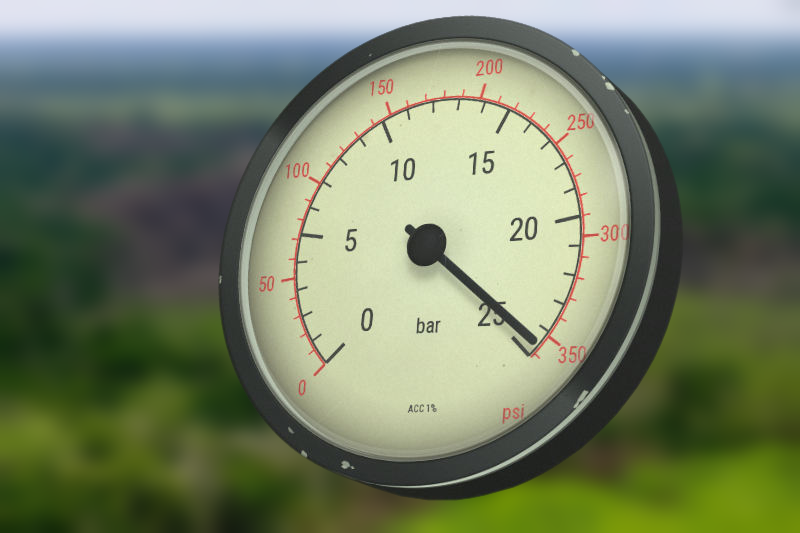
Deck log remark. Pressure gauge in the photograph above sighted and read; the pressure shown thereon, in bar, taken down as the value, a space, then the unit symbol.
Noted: 24.5 bar
